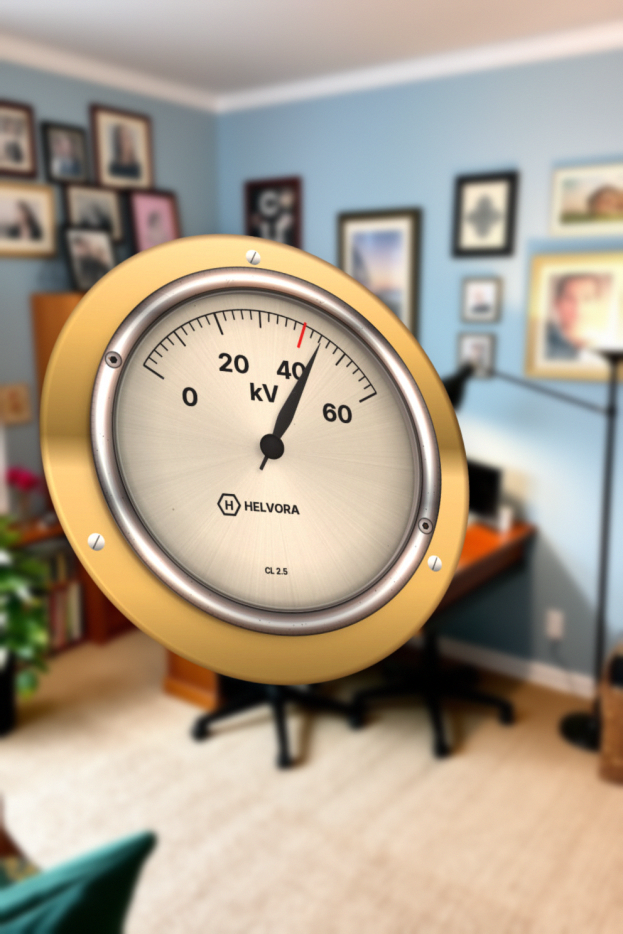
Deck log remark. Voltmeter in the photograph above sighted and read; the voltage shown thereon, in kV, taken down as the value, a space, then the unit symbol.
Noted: 44 kV
